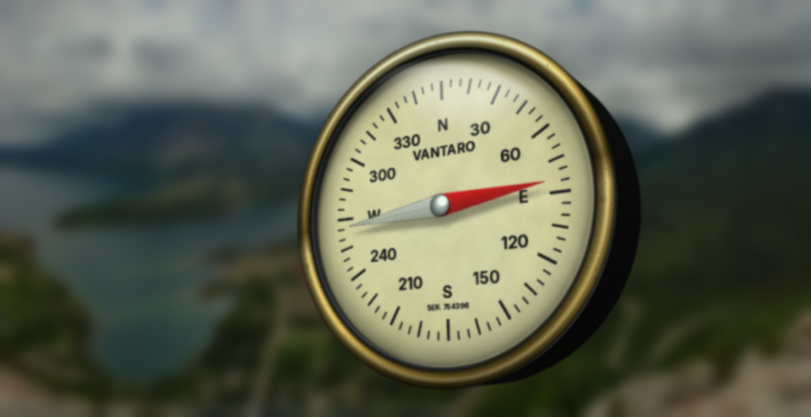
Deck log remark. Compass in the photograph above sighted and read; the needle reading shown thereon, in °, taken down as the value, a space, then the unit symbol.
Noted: 85 °
